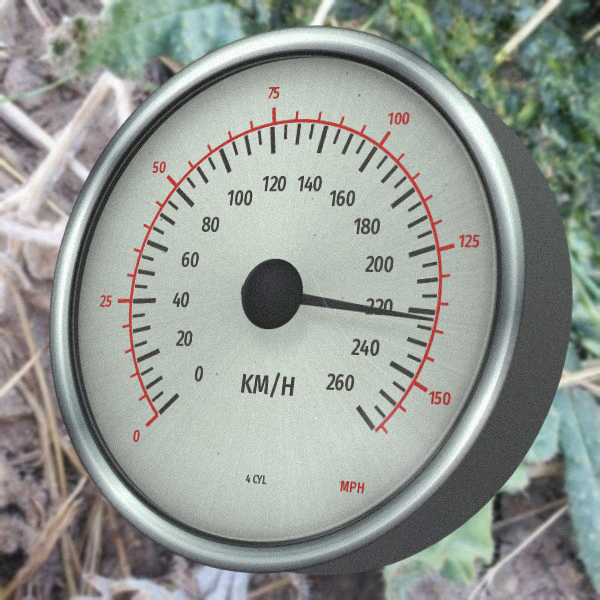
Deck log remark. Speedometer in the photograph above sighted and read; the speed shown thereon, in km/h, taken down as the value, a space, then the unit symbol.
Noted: 222.5 km/h
